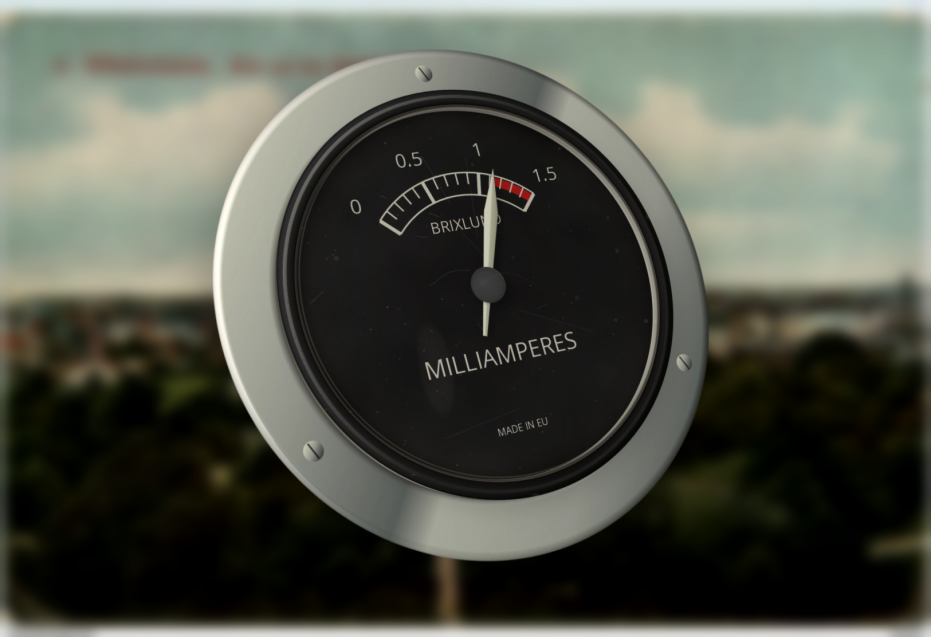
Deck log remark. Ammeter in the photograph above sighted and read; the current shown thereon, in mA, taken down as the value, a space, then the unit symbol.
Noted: 1.1 mA
